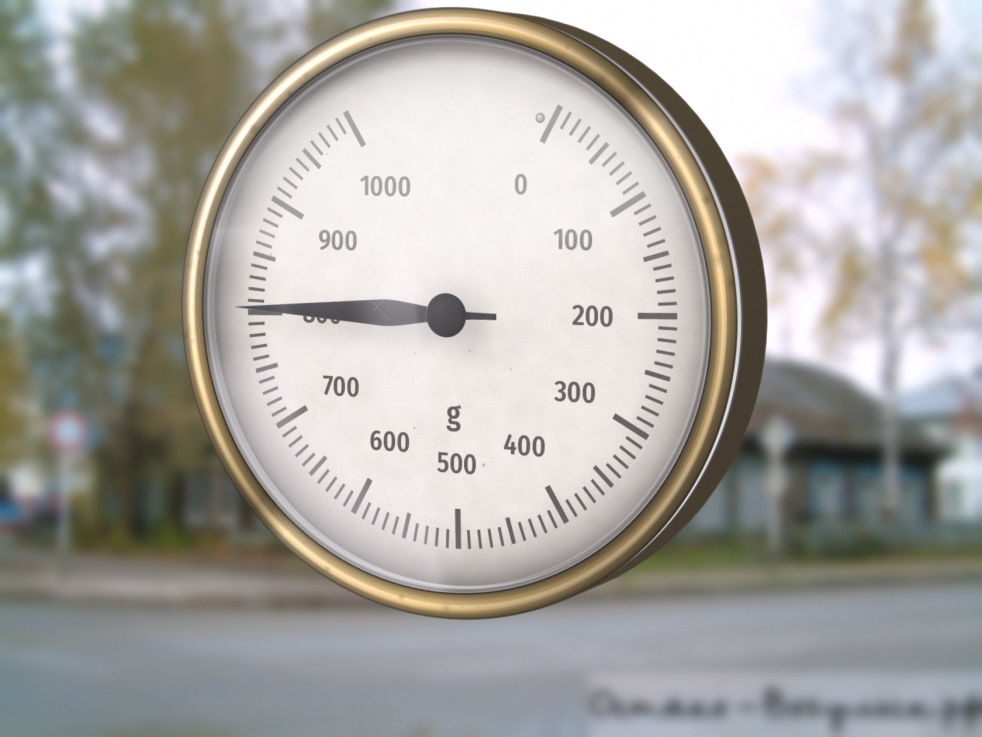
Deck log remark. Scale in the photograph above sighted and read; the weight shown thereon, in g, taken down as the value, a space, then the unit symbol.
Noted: 805 g
